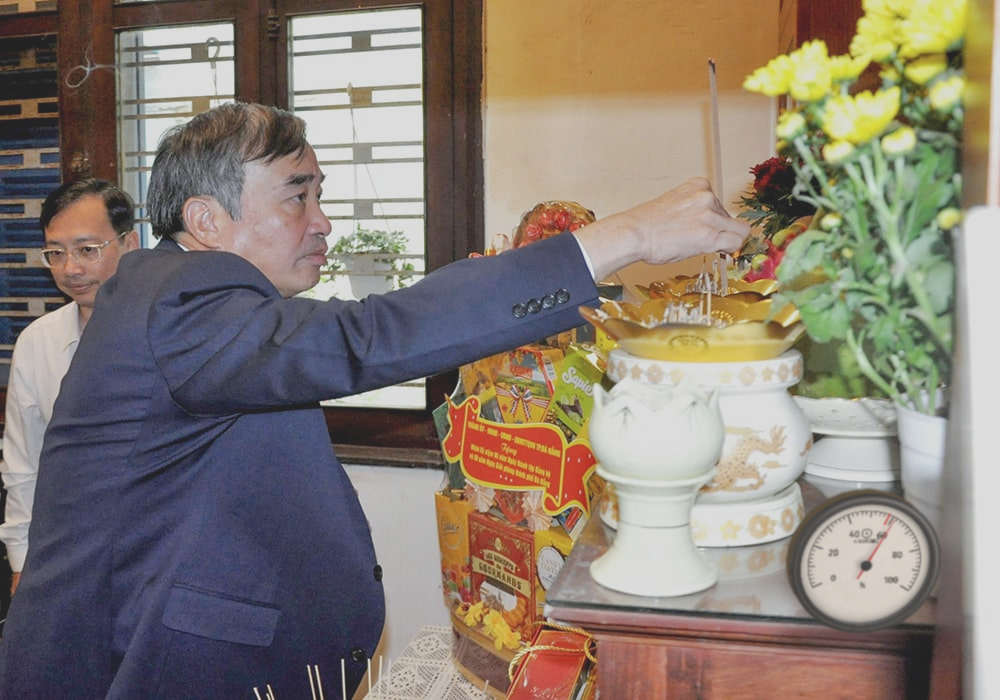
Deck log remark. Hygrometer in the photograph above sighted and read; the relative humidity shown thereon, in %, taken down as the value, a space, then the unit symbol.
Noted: 60 %
